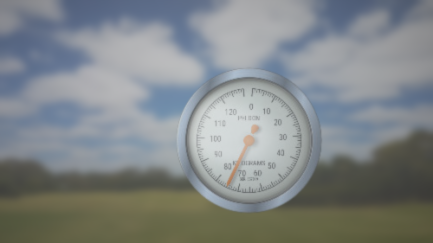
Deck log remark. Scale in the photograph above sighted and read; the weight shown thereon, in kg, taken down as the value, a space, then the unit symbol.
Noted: 75 kg
